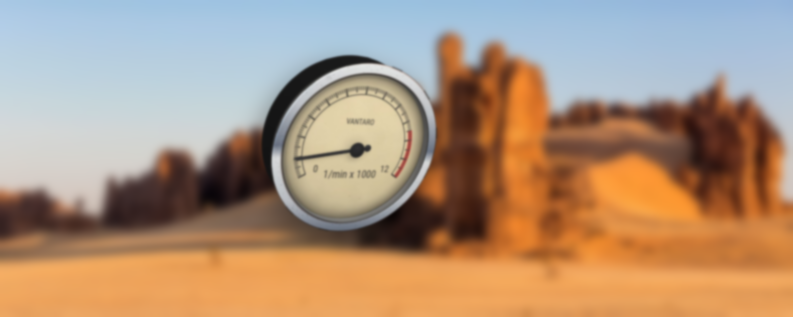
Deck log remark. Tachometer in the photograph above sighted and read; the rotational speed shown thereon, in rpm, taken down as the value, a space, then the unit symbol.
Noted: 1000 rpm
